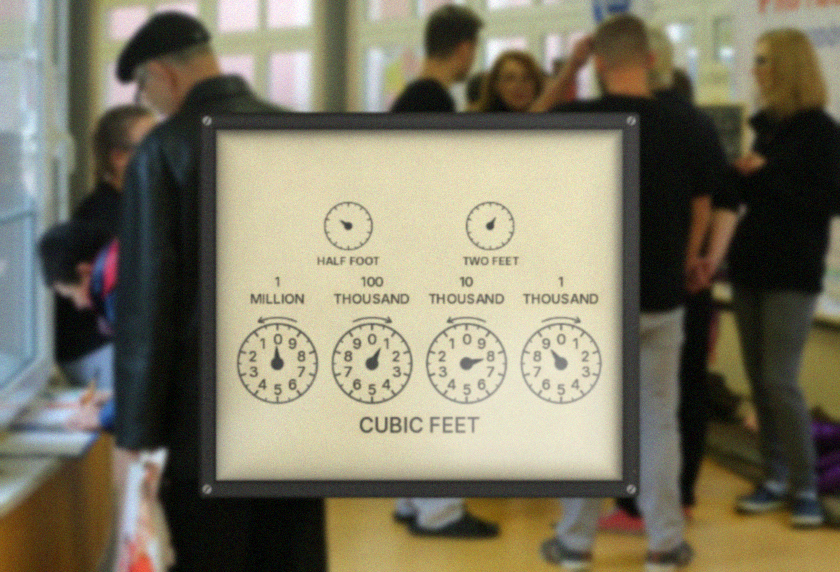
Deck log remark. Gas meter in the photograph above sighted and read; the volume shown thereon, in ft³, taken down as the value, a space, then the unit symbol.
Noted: 7900 ft³
